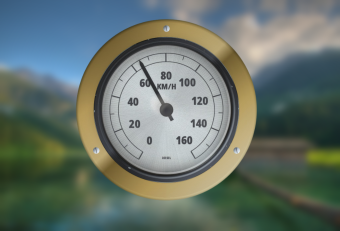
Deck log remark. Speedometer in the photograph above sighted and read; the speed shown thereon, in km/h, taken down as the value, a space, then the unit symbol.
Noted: 65 km/h
